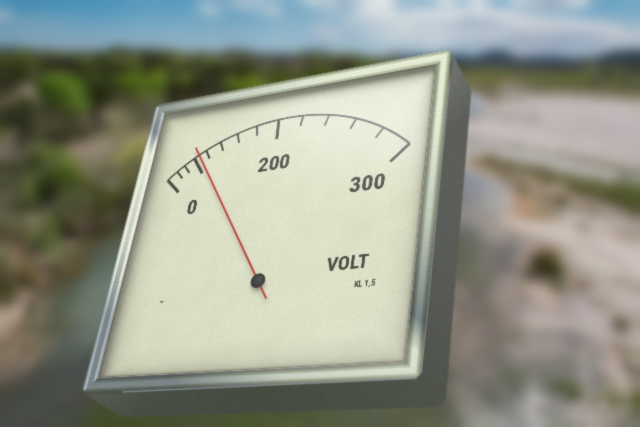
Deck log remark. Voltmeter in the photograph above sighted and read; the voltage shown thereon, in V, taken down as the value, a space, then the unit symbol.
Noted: 110 V
